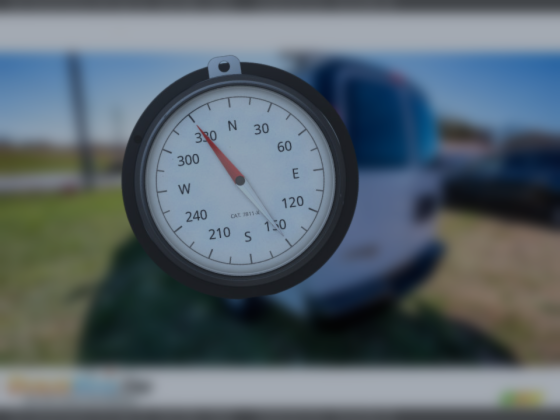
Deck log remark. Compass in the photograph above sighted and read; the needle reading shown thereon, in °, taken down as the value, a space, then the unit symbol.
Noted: 330 °
